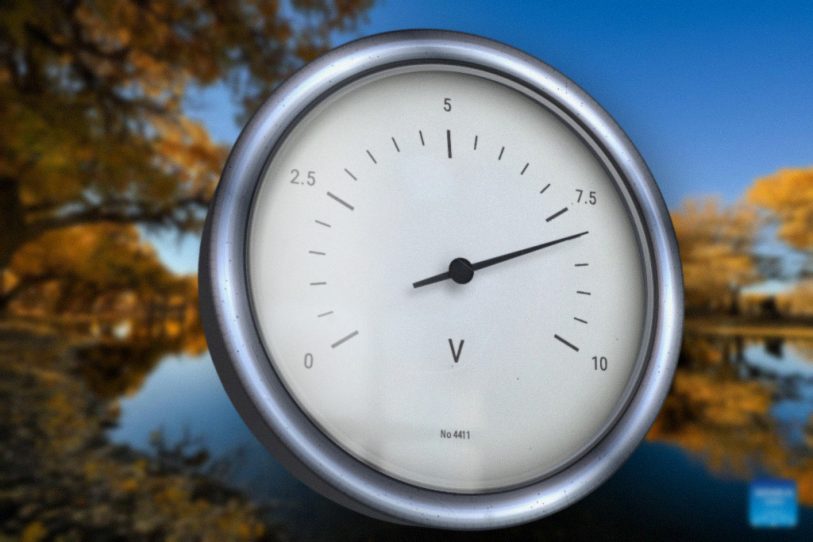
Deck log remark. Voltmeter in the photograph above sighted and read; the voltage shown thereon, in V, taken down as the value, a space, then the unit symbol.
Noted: 8 V
